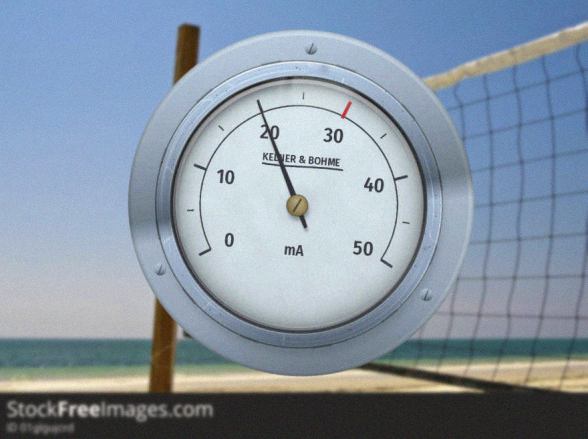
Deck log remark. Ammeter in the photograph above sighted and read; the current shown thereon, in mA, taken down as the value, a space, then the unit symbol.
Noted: 20 mA
